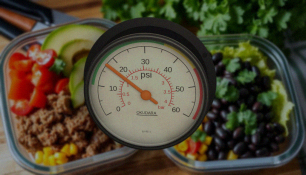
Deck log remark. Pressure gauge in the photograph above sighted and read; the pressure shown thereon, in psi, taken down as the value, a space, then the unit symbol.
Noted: 17.5 psi
